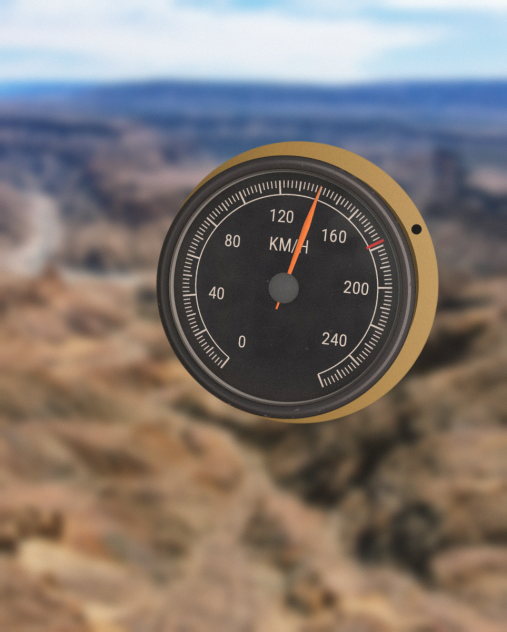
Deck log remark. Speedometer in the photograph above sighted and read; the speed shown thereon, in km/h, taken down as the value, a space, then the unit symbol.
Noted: 140 km/h
